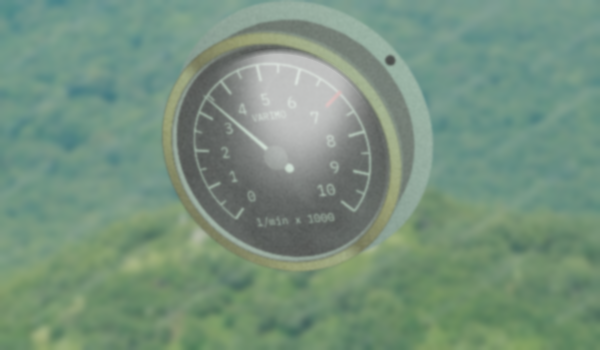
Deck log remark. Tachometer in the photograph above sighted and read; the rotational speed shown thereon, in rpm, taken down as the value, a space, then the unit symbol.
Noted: 3500 rpm
